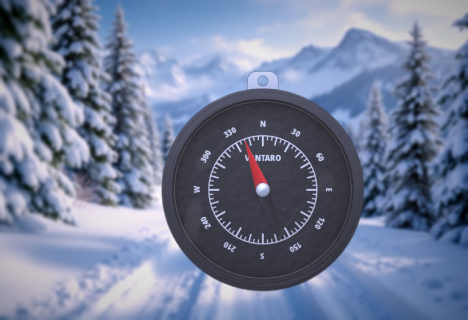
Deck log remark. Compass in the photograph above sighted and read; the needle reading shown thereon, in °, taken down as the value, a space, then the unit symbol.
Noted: 340 °
